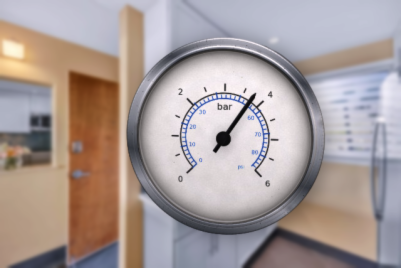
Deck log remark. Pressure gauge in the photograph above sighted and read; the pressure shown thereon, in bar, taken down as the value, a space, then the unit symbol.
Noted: 3.75 bar
